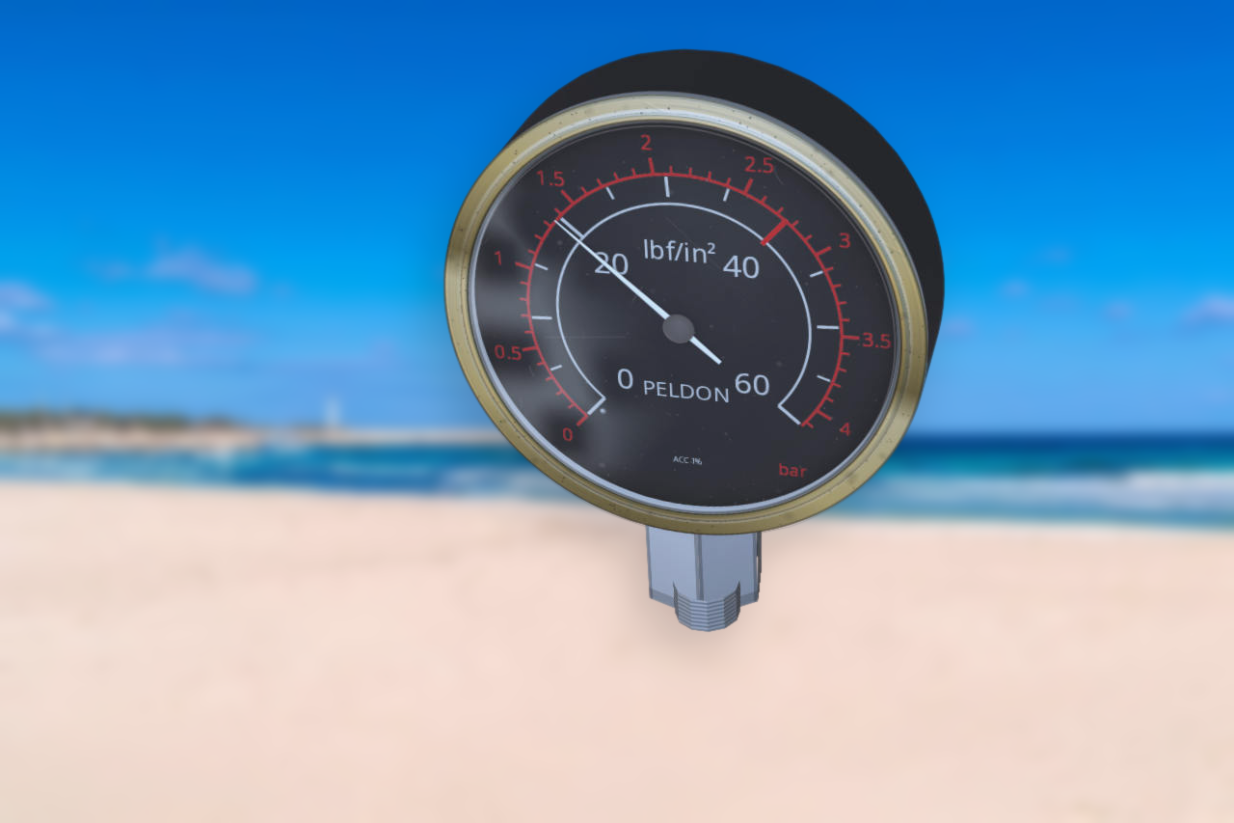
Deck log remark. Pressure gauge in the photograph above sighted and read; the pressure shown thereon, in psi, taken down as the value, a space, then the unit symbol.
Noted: 20 psi
